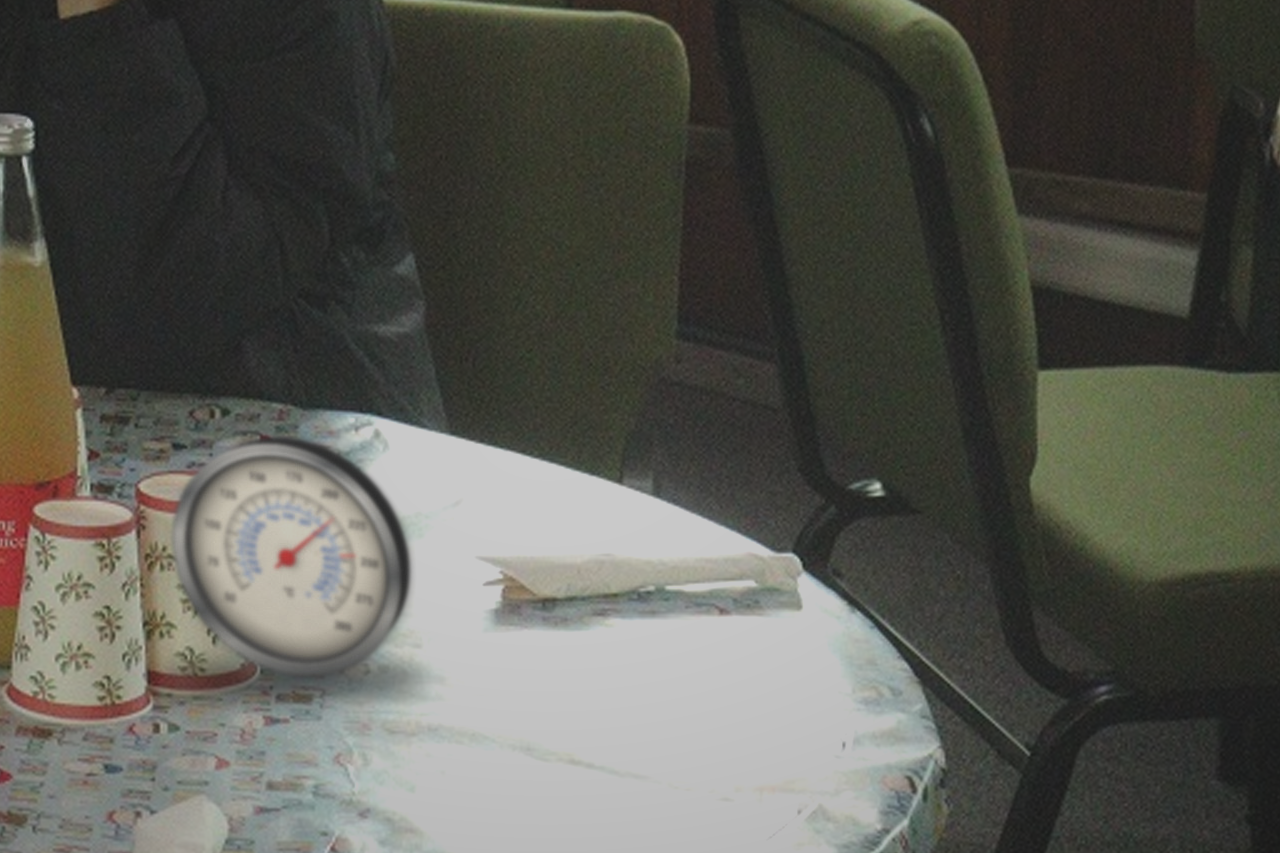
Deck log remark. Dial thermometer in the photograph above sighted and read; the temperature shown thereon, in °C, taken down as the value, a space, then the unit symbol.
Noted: 212.5 °C
